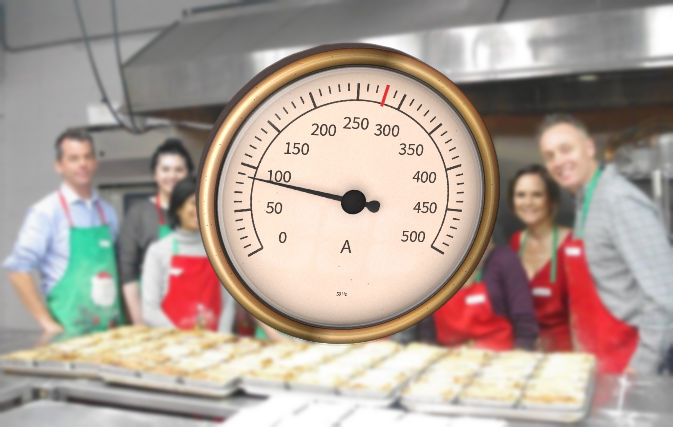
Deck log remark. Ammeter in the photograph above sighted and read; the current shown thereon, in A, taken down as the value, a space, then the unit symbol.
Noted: 90 A
